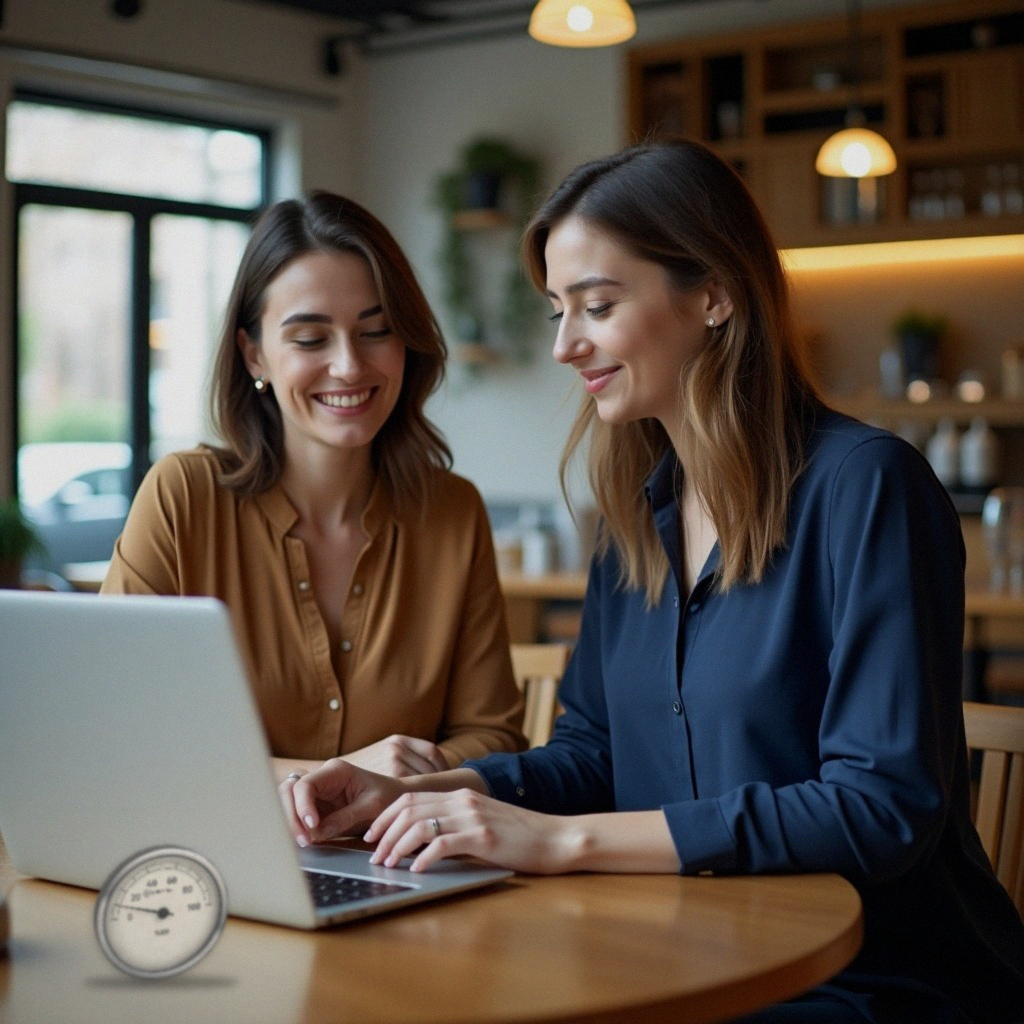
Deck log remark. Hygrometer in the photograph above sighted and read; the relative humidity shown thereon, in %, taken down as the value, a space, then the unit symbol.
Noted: 10 %
